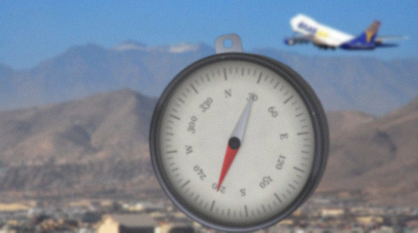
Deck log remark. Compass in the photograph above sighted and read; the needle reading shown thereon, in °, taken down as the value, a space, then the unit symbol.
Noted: 210 °
